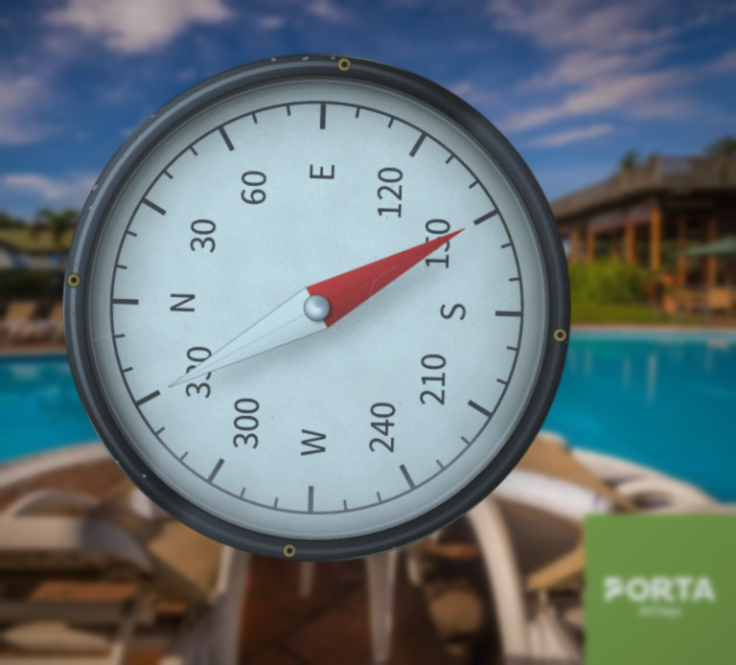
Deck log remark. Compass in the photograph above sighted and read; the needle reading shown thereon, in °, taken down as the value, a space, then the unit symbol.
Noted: 150 °
